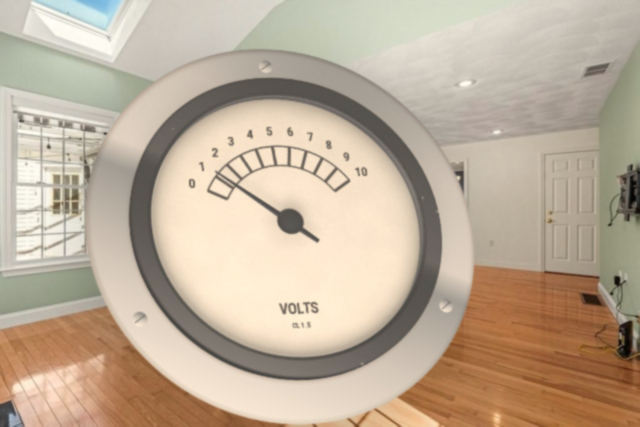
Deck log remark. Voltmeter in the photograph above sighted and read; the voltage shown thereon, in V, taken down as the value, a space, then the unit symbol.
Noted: 1 V
